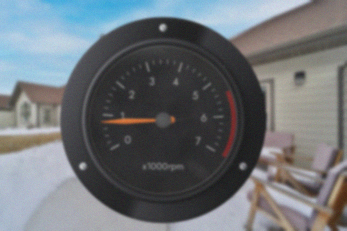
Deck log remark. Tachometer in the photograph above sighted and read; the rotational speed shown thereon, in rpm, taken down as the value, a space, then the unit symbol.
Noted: 800 rpm
